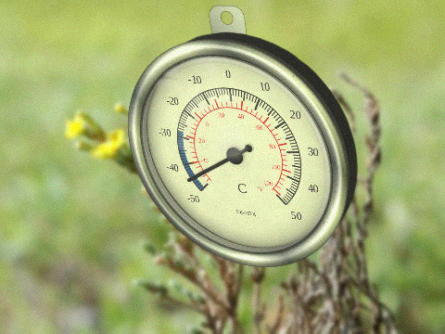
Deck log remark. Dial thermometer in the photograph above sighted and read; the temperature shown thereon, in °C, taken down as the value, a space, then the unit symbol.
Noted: -45 °C
